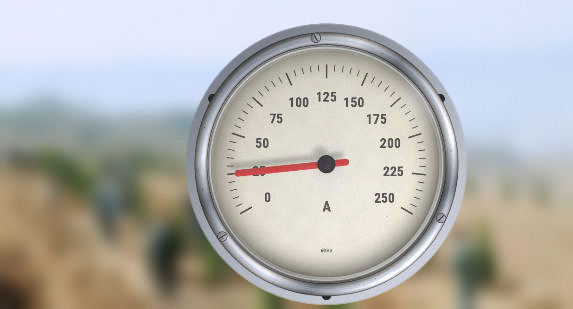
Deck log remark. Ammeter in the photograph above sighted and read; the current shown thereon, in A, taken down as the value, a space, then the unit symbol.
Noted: 25 A
